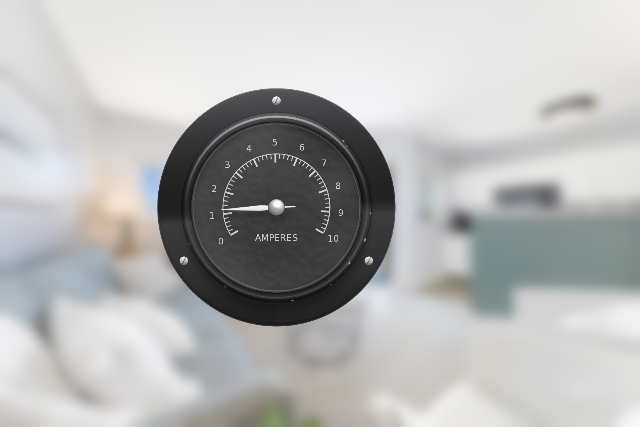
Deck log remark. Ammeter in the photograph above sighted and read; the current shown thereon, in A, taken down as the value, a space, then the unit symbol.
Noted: 1.2 A
